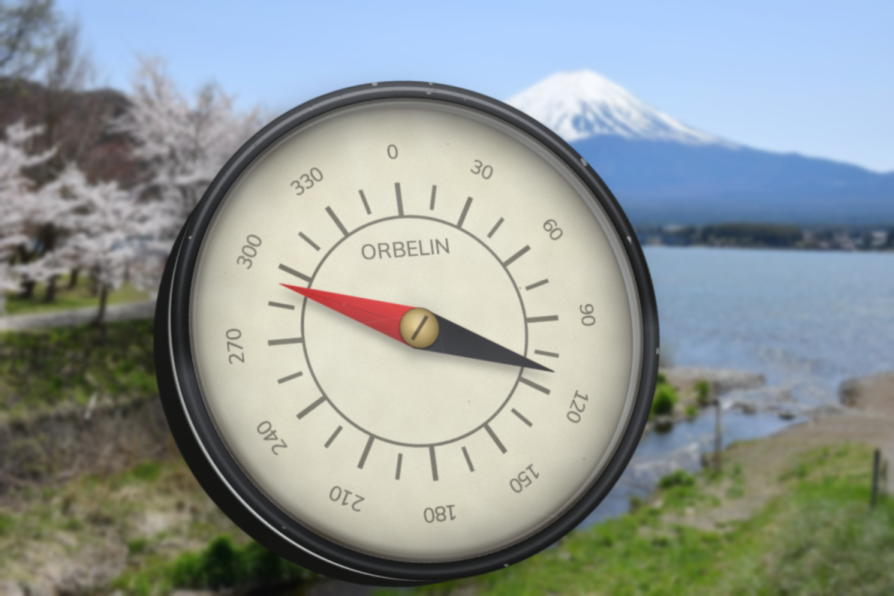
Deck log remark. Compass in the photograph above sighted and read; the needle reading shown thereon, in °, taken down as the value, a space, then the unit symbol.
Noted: 292.5 °
